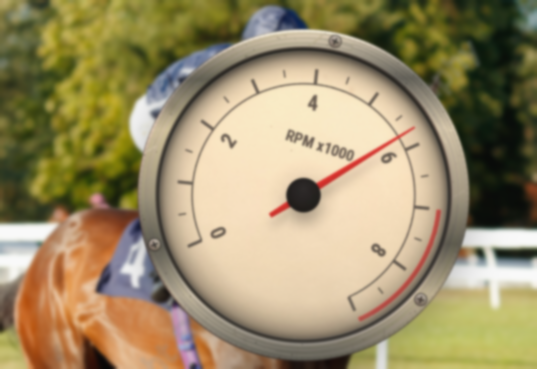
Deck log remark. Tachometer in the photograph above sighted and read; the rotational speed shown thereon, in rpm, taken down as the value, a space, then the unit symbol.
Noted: 5750 rpm
